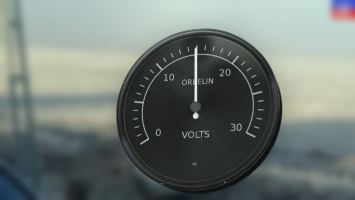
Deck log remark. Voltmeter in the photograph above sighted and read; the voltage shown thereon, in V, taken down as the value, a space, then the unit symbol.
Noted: 15 V
